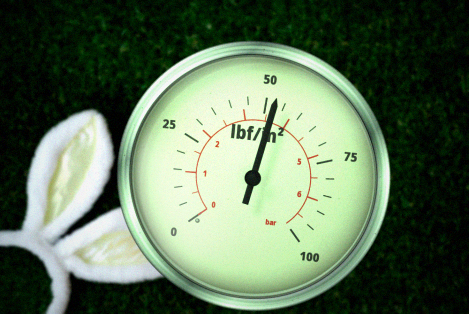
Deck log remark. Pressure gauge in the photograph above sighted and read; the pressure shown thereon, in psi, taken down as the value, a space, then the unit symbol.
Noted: 52.5 psi
